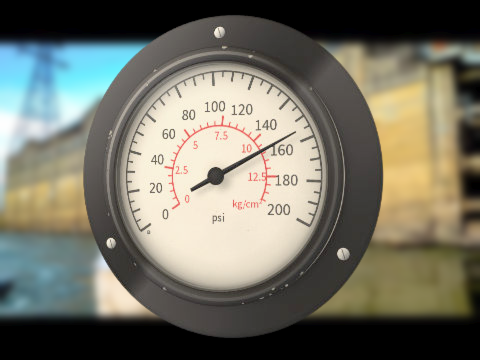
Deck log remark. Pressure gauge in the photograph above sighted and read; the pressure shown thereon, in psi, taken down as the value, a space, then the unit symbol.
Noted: 155 psi
